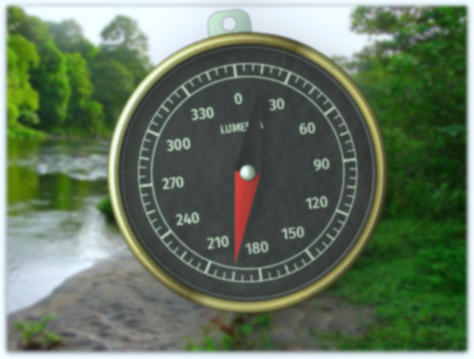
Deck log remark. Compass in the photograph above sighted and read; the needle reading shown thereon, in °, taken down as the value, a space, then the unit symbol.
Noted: 195 °
